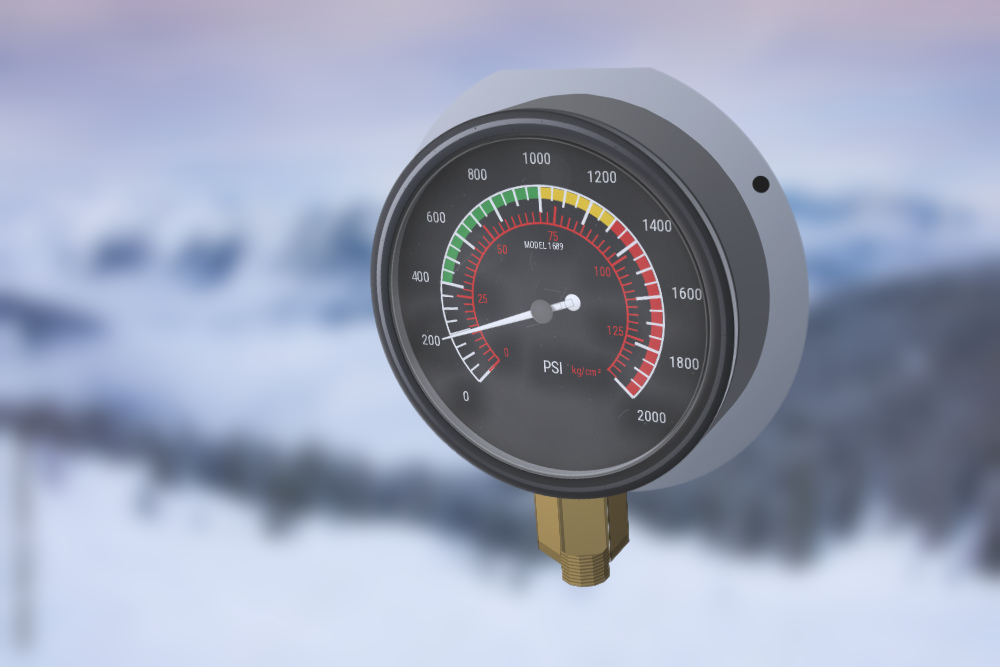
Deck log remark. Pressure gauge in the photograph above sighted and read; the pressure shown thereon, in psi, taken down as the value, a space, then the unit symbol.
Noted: 200 psi
